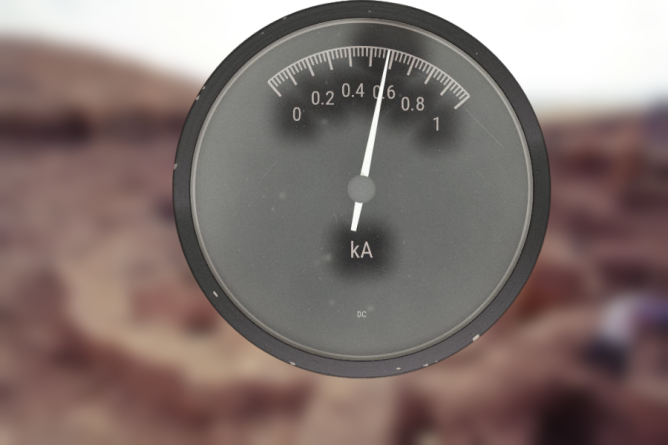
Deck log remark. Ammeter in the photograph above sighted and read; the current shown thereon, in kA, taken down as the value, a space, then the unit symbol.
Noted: 0.58 kA
